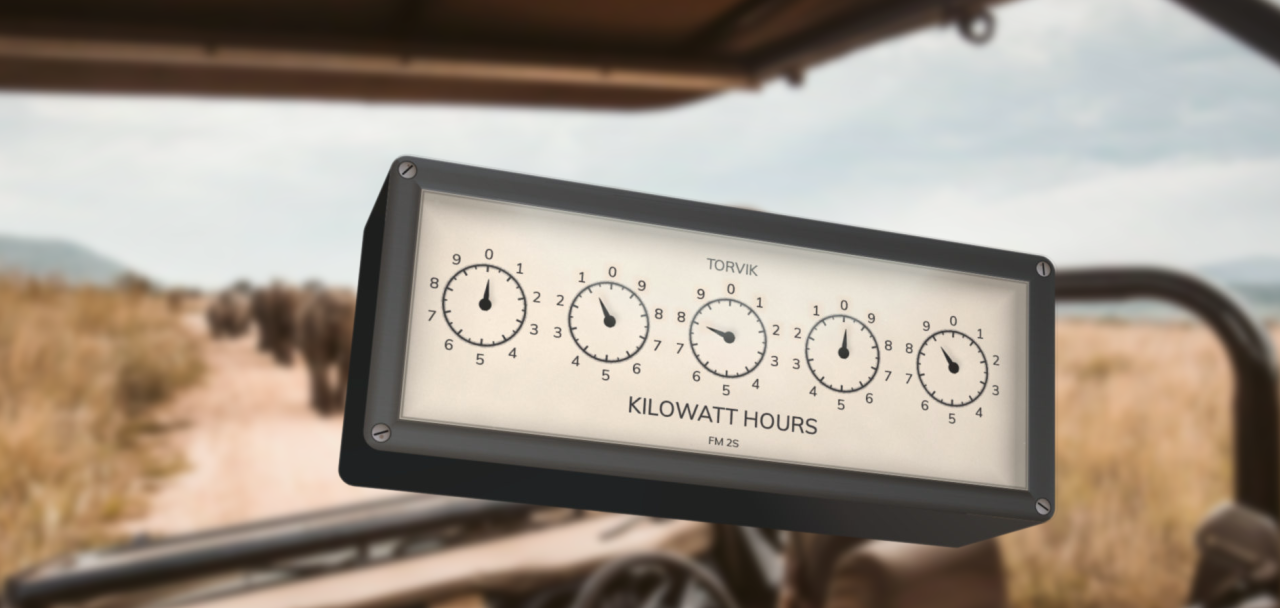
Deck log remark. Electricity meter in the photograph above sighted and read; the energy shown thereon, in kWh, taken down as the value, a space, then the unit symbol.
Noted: 799 kWh
